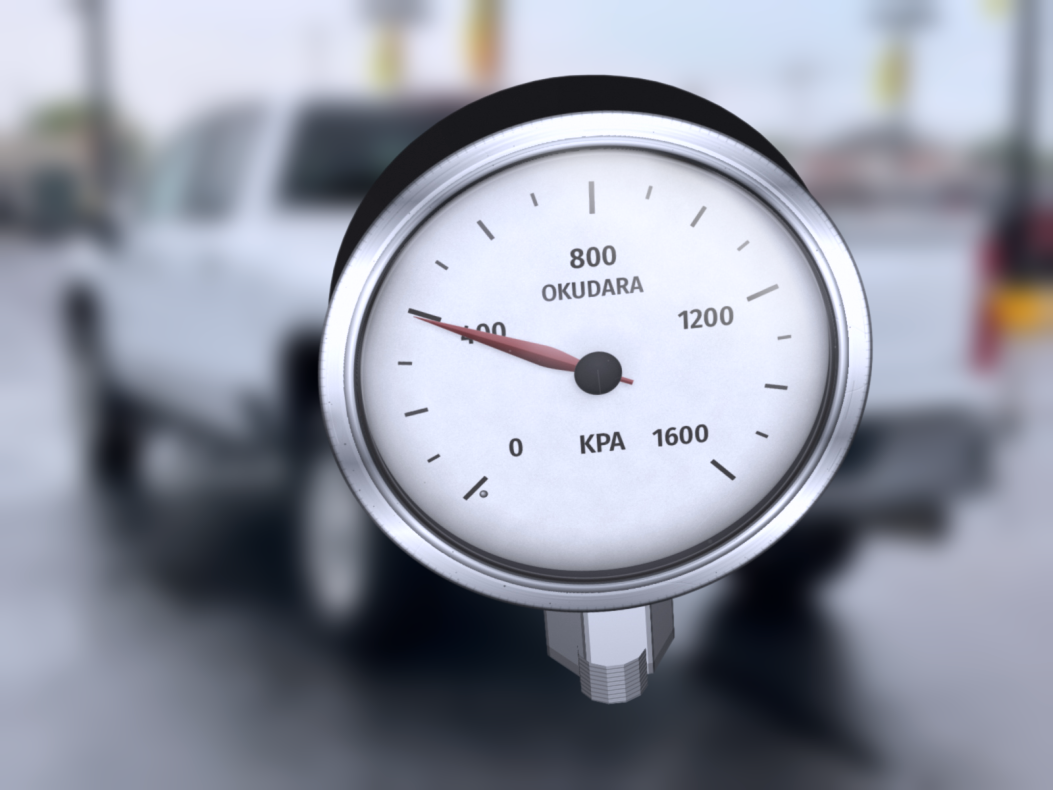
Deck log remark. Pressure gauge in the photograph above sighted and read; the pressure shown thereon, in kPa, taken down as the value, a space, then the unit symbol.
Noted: 400 kPa
